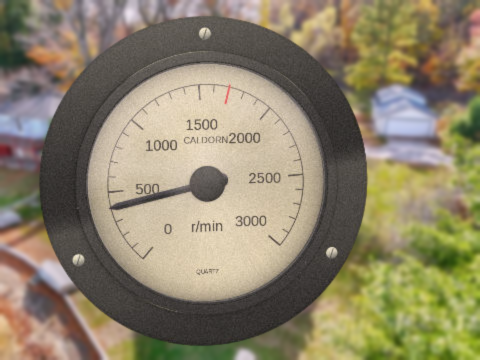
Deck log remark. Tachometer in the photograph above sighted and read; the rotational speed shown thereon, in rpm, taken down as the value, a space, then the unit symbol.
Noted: 400 rpm
